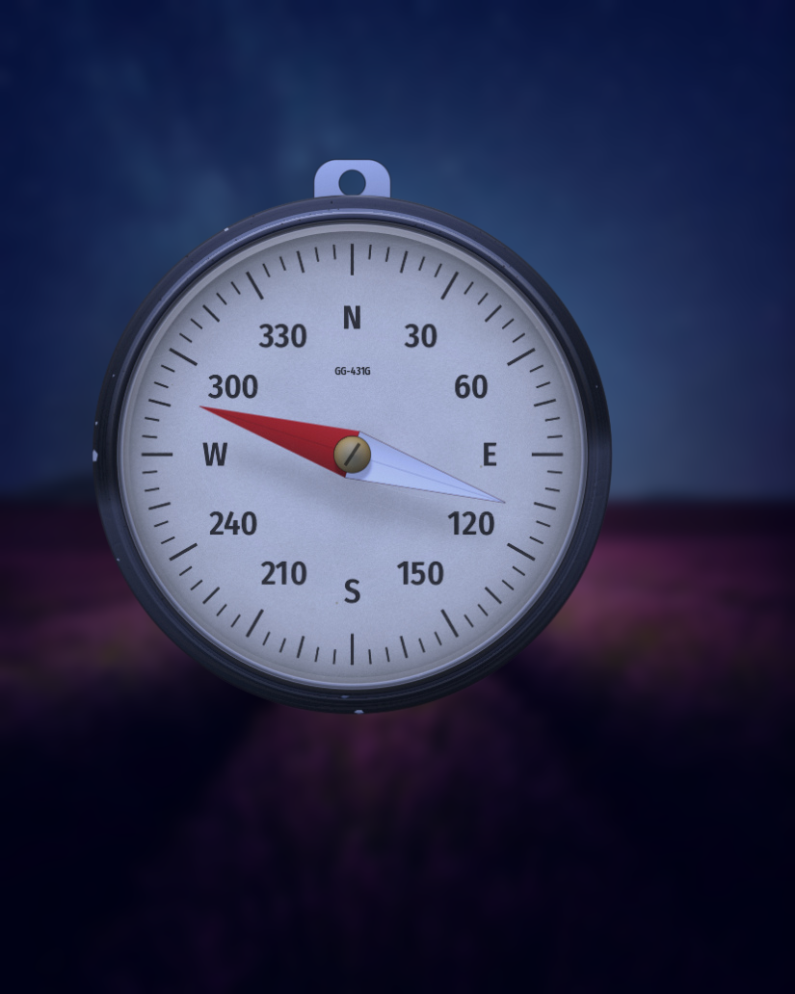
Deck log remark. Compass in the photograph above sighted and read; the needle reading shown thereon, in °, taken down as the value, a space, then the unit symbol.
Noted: 287.5 °
